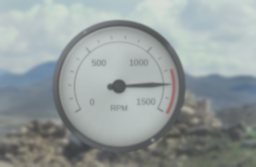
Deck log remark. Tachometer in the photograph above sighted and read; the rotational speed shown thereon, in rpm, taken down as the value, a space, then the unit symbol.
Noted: 1300 rpm
